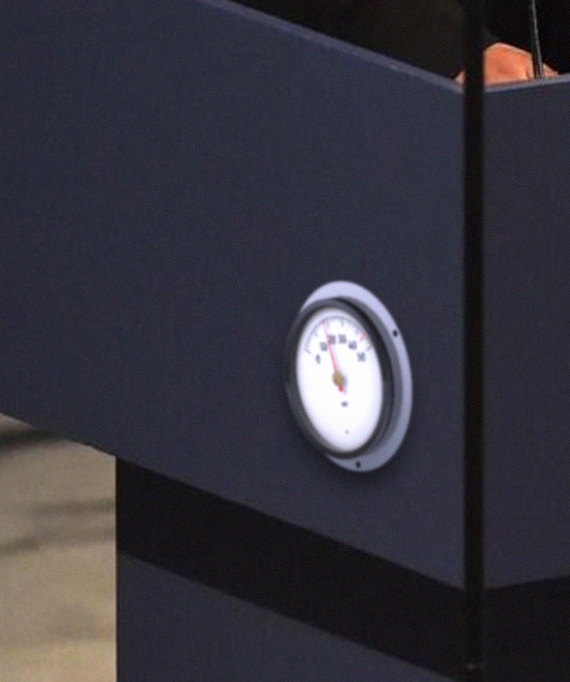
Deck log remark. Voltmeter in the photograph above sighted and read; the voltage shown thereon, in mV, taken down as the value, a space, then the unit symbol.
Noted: 20 mV
